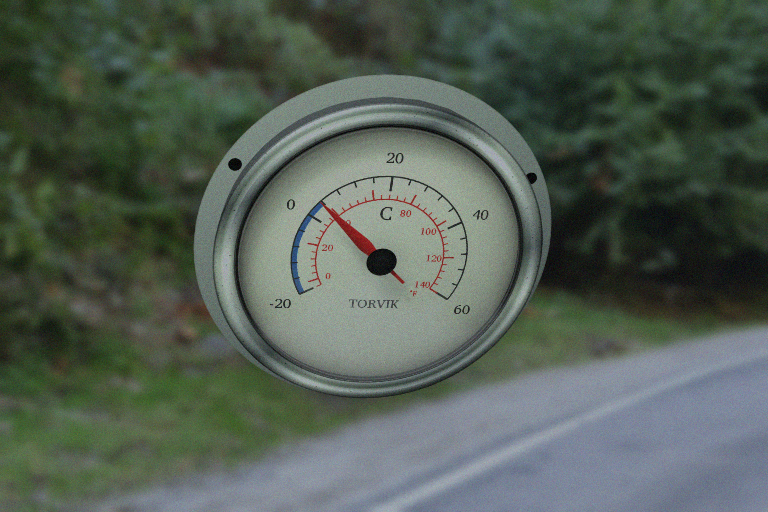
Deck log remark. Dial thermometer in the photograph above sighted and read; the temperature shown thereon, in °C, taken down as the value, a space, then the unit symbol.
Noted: 4 °C
